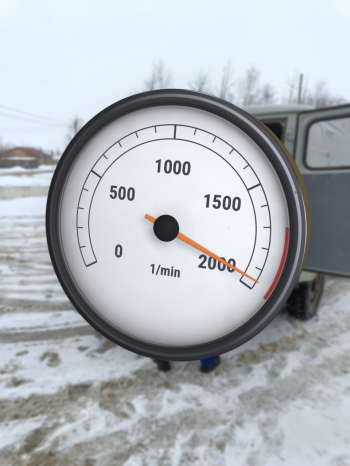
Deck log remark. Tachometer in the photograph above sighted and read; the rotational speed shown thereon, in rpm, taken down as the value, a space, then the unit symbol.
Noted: 1950 rpm
